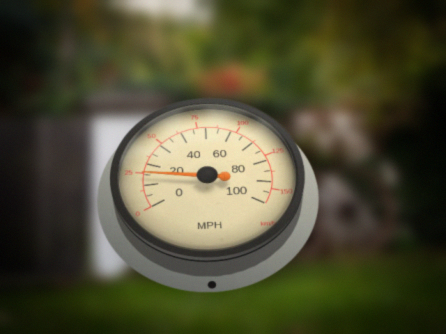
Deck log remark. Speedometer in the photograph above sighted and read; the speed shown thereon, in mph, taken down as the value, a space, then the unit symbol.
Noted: 15 mph
